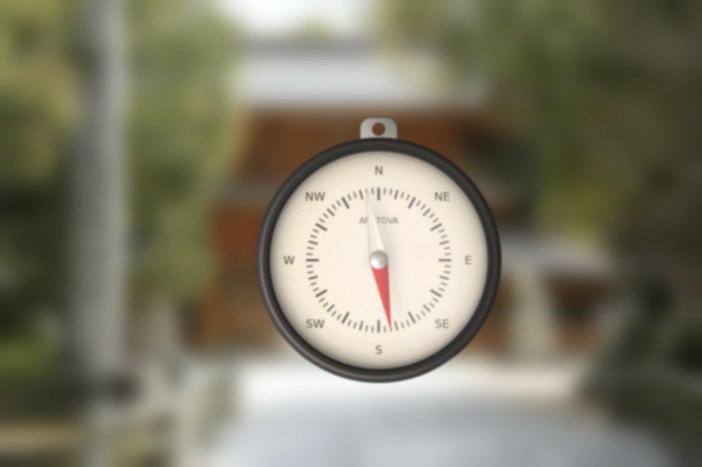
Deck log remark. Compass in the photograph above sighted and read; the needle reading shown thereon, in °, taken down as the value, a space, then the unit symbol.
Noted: 170 °
